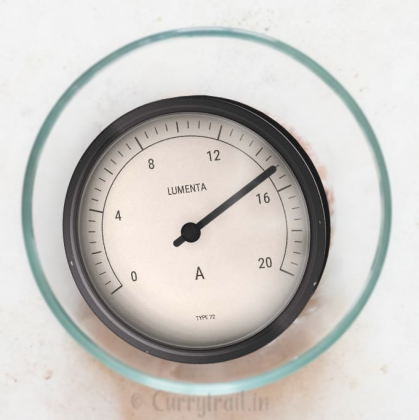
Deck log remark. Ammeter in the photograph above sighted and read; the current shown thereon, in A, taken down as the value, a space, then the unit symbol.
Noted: 15 A
